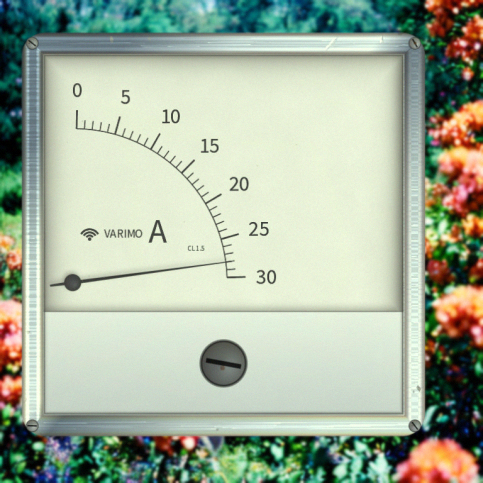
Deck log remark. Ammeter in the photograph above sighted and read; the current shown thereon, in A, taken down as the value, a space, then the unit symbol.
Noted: 28 A
